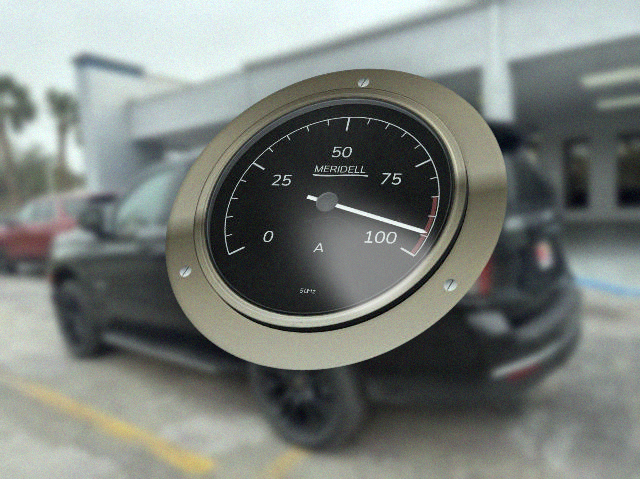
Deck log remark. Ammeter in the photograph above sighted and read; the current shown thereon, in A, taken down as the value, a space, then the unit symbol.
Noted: 95 A
